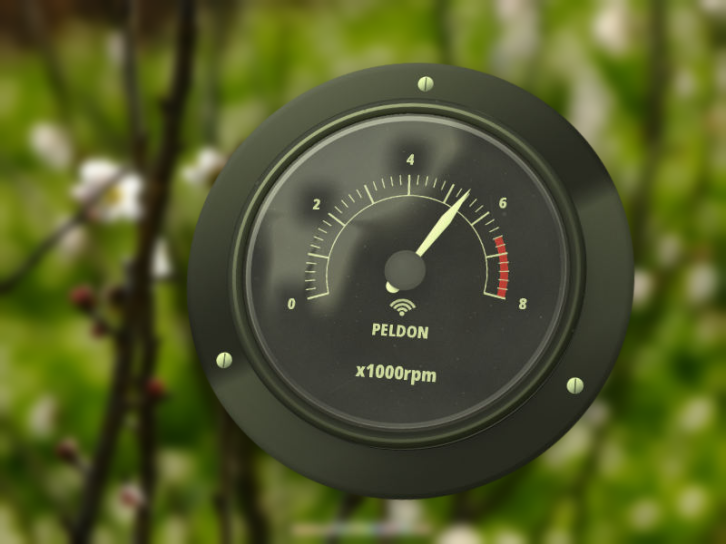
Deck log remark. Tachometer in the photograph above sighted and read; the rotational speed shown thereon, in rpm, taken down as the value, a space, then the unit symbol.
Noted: 5400 rpm
